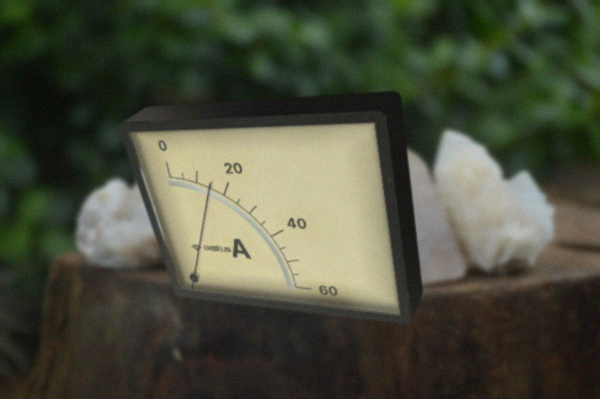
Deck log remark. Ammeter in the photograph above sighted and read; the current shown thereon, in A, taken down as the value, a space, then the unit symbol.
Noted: 15 A
